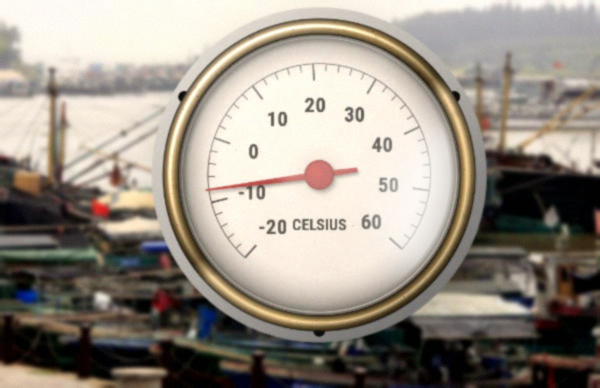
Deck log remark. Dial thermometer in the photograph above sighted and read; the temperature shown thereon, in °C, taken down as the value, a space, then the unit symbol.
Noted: -8 °C
